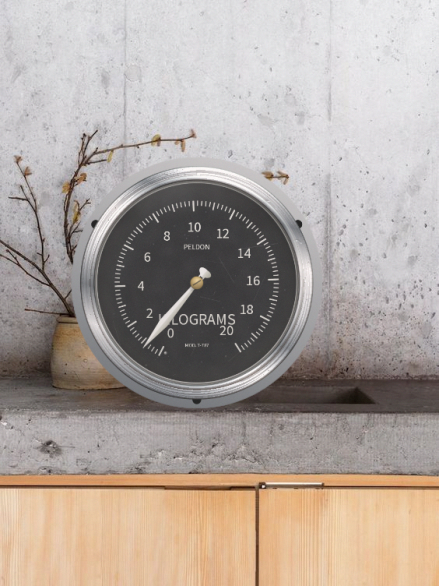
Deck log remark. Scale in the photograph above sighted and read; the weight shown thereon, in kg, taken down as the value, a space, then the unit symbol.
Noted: 0.8 kg
